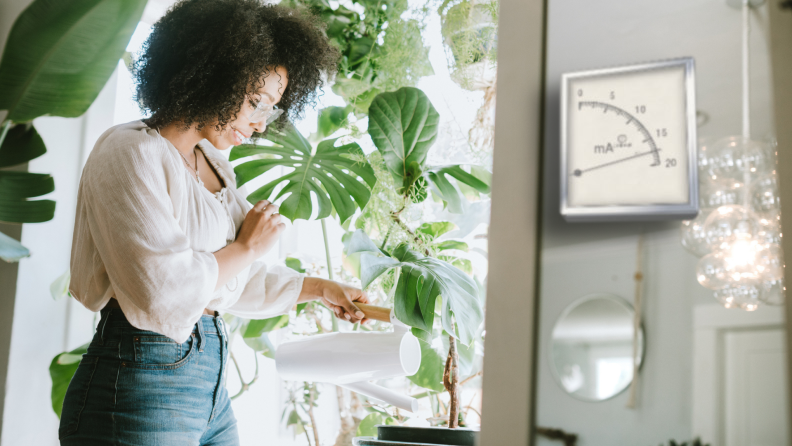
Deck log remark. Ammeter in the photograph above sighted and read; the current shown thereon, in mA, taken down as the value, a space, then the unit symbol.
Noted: 17.5 mA
